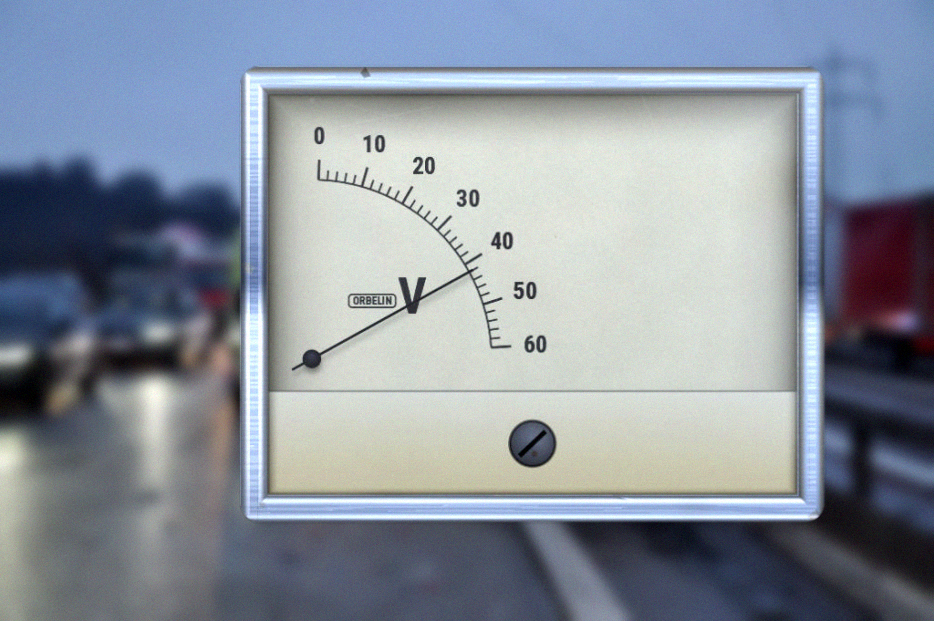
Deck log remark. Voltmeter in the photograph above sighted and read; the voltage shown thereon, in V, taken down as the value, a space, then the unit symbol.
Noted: 42 V
